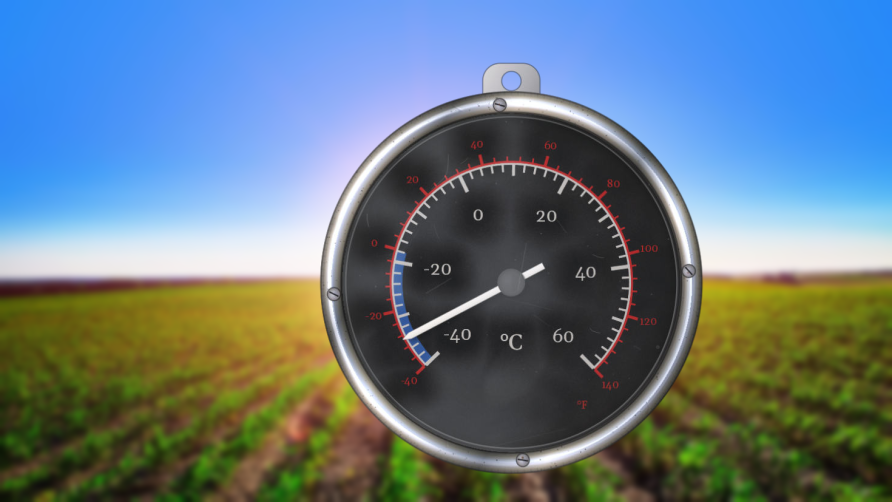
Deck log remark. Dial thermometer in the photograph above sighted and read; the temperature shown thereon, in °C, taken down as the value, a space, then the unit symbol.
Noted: -34 °C
